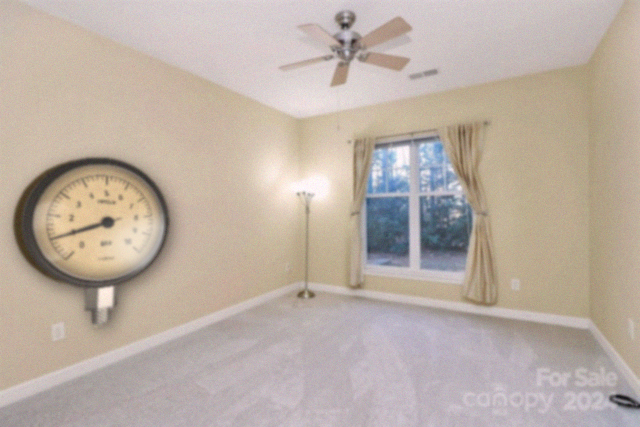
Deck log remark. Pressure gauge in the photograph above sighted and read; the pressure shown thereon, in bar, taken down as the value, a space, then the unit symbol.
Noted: 1 bar
